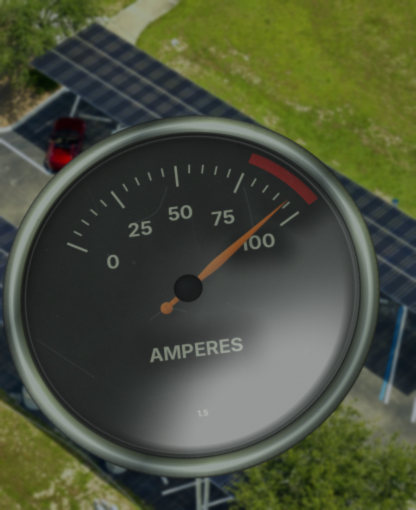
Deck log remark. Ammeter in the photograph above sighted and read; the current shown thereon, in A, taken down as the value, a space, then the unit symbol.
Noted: 95 A
